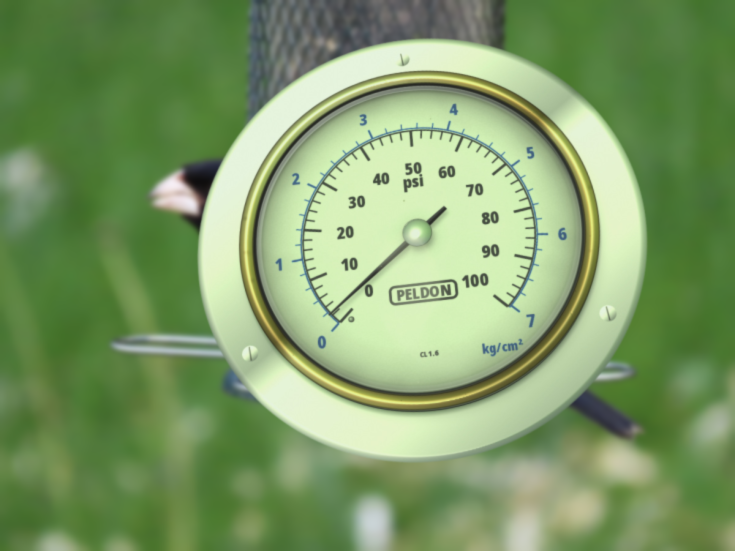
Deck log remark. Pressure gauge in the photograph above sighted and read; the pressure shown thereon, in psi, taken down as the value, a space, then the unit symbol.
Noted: 2 psi
